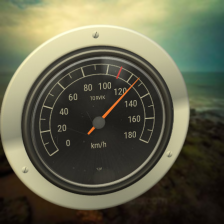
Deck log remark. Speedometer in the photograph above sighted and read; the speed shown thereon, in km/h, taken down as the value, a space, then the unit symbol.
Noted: 125 km/h
